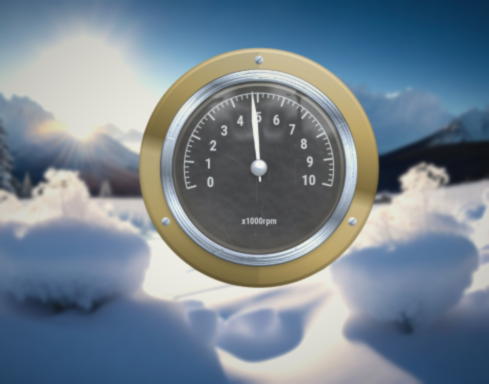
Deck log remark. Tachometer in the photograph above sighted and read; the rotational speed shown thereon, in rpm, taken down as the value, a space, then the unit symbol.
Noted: 4800 rpm
